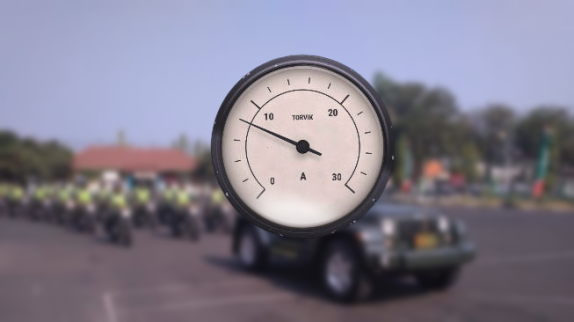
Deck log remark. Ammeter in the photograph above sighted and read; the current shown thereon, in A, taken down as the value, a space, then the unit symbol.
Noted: 8 A
